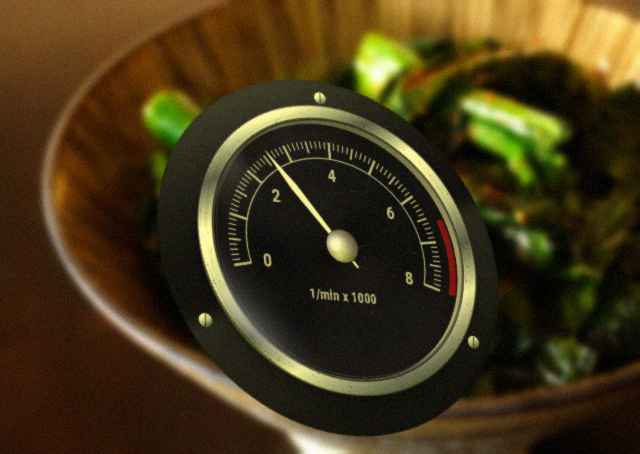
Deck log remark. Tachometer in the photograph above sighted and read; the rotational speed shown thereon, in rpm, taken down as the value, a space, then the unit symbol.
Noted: 2500 rpm
